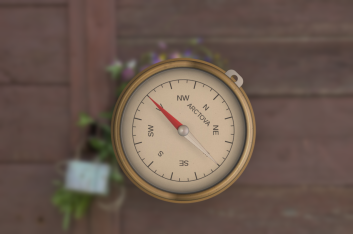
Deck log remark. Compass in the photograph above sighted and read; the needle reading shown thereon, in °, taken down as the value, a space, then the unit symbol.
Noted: 270 °
